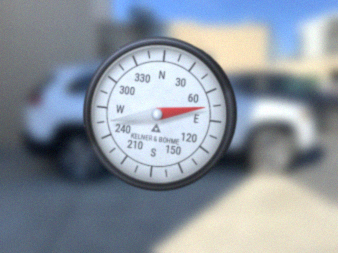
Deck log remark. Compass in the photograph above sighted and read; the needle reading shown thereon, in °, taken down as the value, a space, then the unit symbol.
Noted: 75 °
